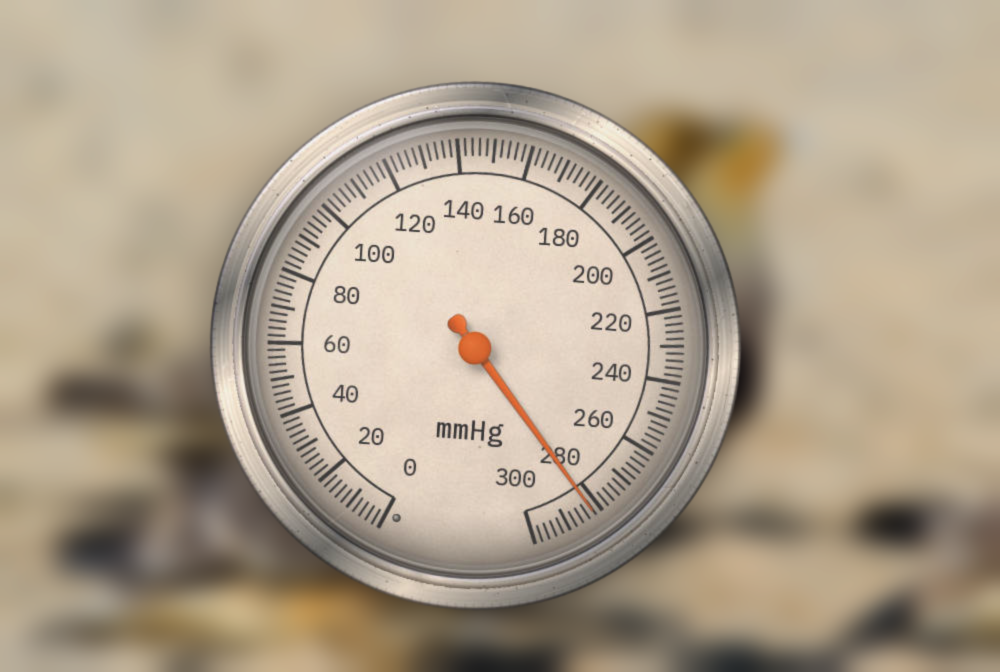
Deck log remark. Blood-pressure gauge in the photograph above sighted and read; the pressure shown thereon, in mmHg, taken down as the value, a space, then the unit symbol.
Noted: 282 mmHg
